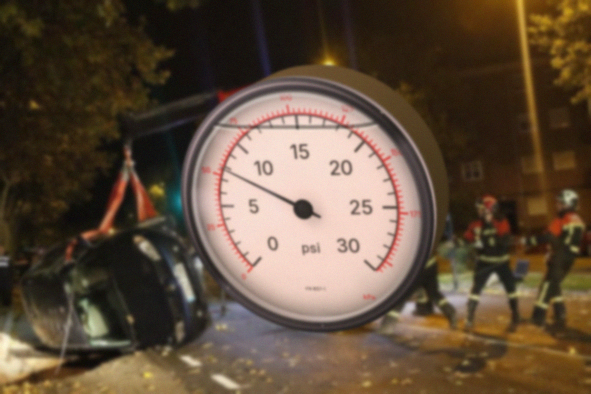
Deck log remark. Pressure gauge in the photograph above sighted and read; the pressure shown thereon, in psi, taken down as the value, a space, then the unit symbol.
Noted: 8 psi
